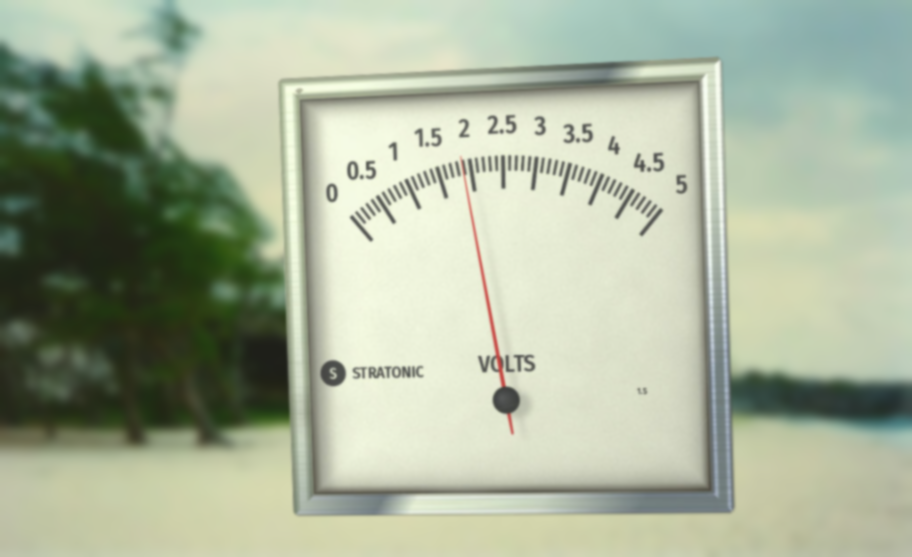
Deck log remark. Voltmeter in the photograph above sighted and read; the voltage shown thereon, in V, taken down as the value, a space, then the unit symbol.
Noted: 1.9 V
